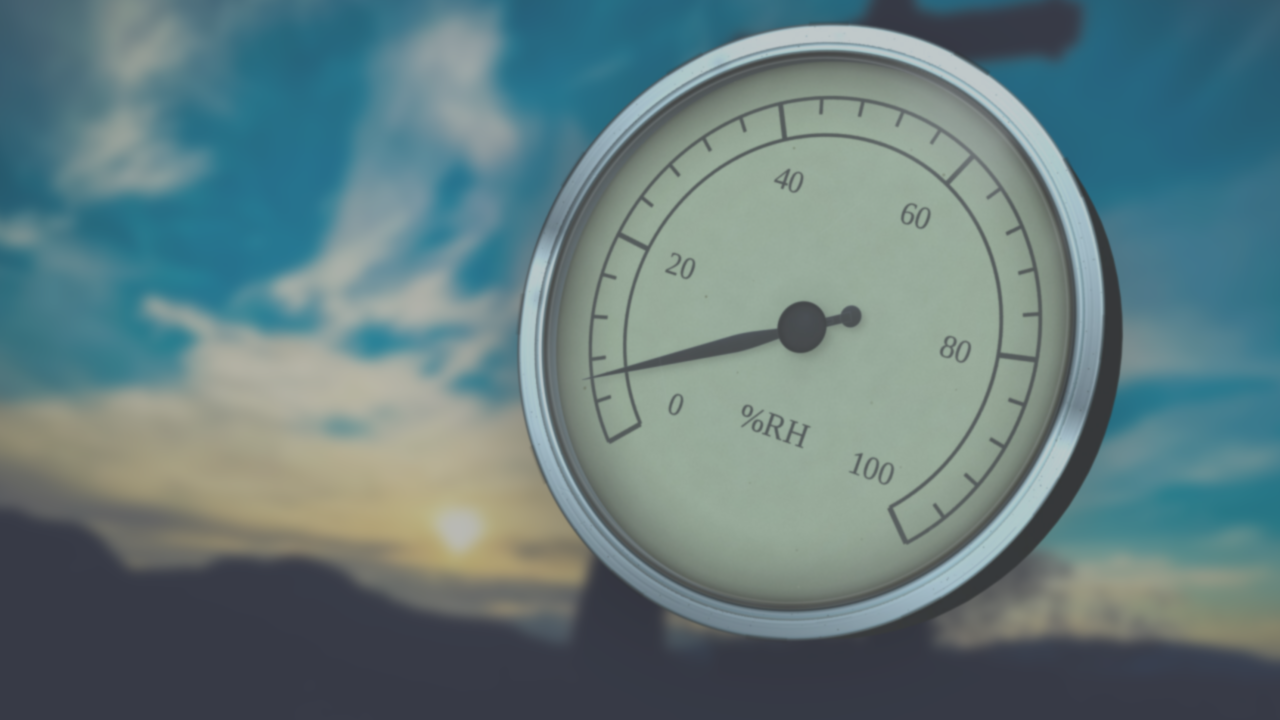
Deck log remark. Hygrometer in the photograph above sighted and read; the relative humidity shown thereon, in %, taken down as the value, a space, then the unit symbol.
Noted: 6 %
